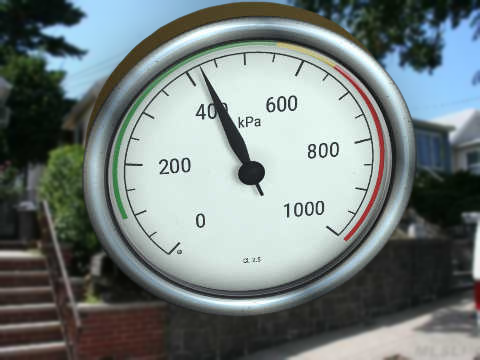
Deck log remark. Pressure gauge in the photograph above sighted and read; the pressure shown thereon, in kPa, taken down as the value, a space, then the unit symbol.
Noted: 425 kPa
